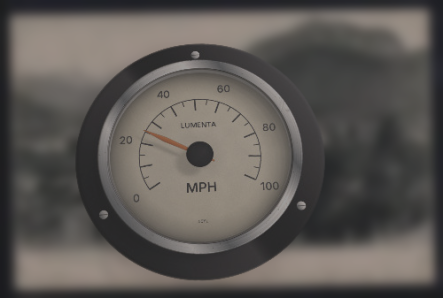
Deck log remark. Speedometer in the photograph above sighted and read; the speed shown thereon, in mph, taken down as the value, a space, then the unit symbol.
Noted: 25 mph
